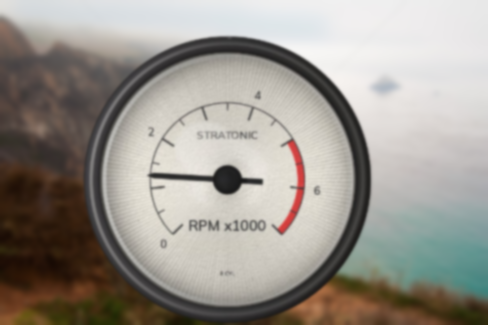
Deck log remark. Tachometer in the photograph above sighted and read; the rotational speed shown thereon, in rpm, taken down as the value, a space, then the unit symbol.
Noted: 1250 rpm
